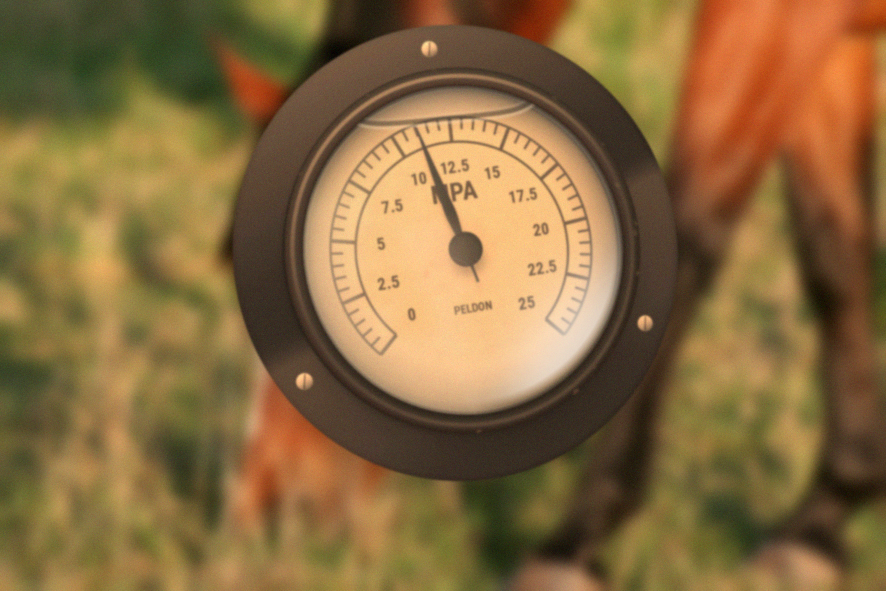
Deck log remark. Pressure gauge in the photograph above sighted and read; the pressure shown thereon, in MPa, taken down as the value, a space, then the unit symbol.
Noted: 11 MPa
